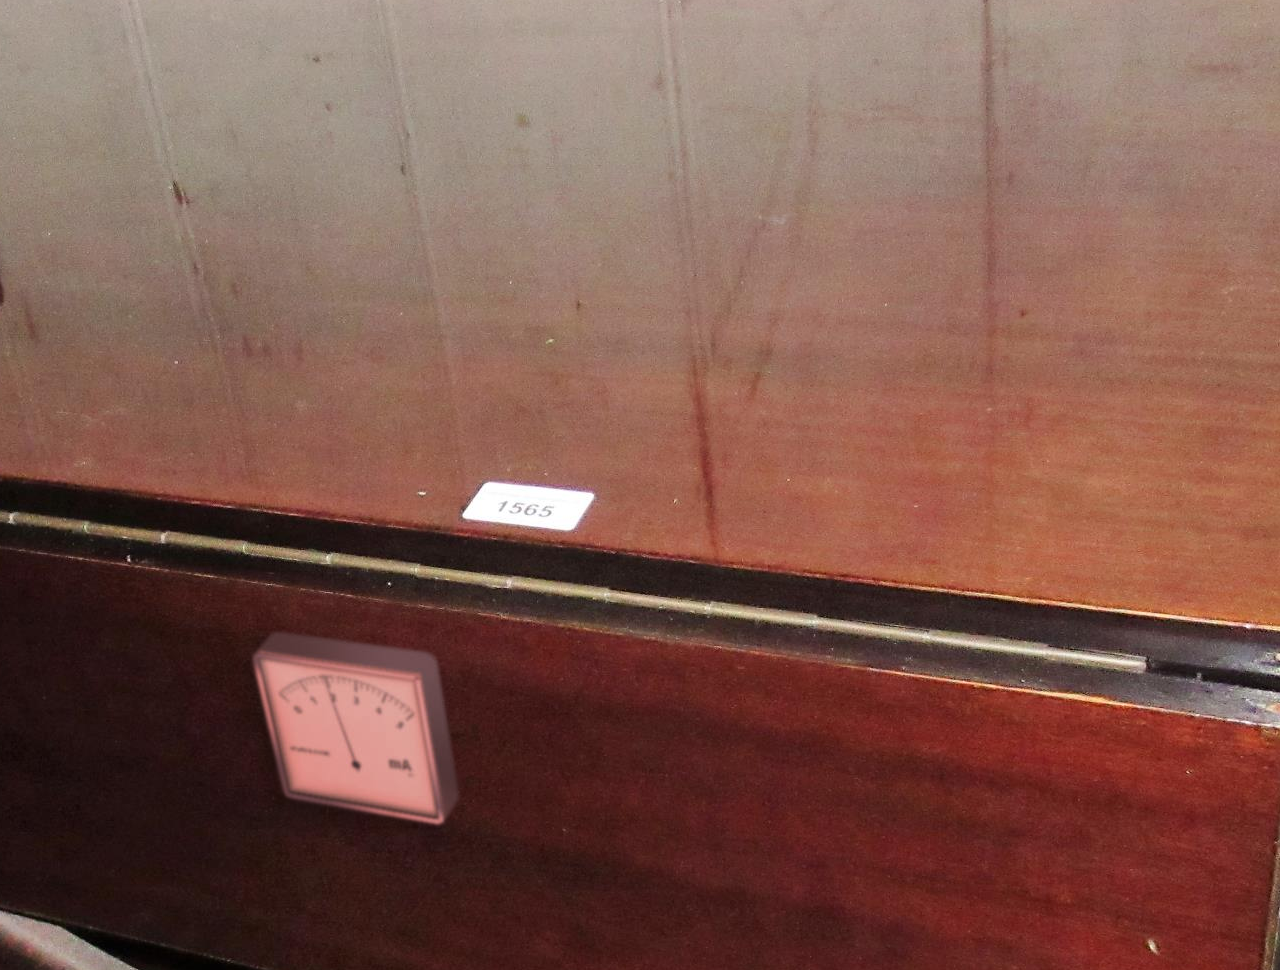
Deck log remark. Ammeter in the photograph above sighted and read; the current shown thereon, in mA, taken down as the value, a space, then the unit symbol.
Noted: 2 mA
